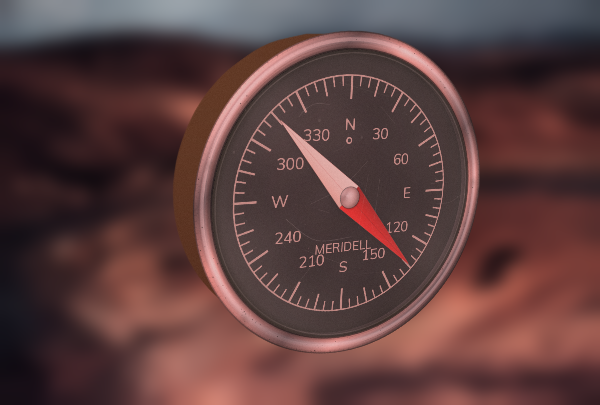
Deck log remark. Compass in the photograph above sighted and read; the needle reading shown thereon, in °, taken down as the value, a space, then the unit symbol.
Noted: 135 °
